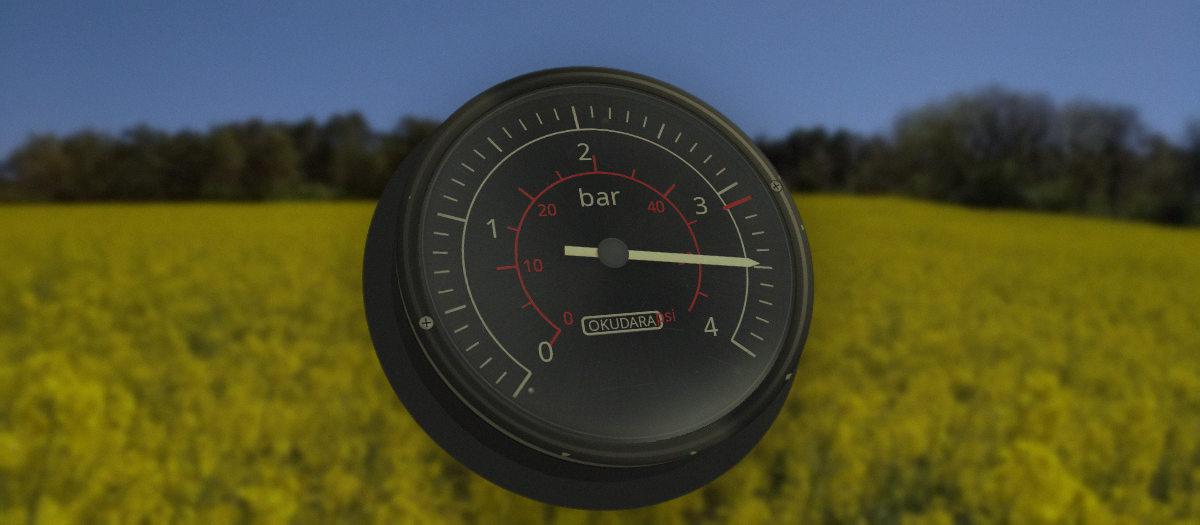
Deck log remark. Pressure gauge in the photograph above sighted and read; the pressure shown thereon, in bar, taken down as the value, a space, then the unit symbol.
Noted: 3.5 bar
